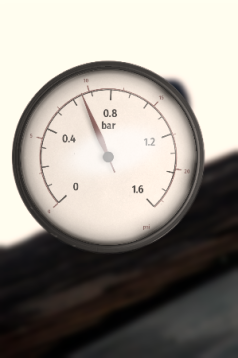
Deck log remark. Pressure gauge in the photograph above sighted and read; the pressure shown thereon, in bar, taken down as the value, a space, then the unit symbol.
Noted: 0.65 bar
